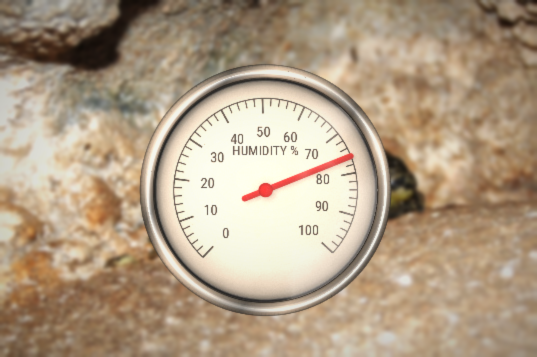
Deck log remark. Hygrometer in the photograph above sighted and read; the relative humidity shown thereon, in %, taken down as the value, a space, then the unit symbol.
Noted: 76 %
